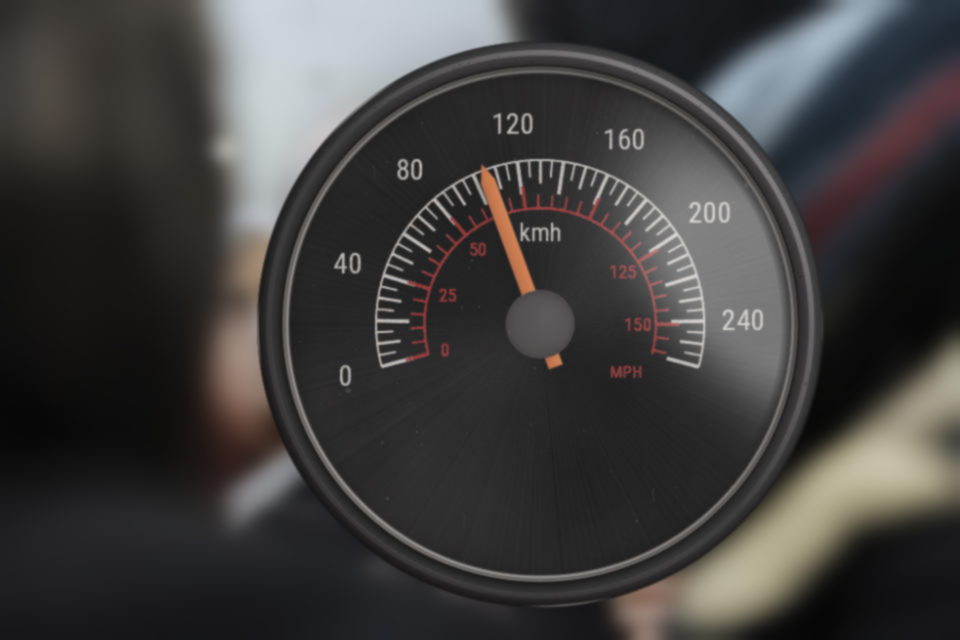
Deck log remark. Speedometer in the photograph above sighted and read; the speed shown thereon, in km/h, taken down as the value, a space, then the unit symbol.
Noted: 105 km/h
